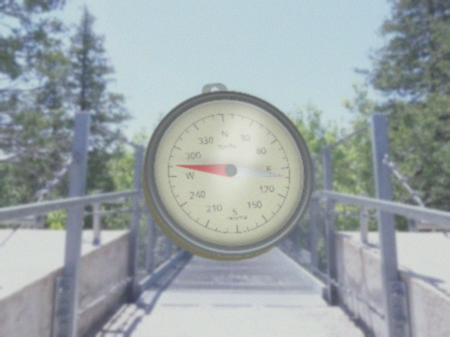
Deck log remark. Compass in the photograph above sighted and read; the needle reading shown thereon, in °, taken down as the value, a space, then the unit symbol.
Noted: 280 °
